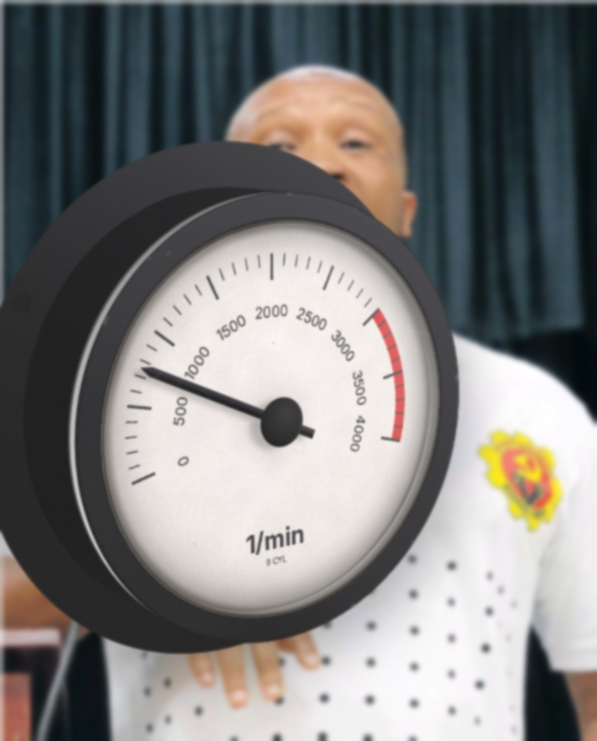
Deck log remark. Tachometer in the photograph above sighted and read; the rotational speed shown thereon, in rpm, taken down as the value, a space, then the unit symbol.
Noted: 750 rpm
